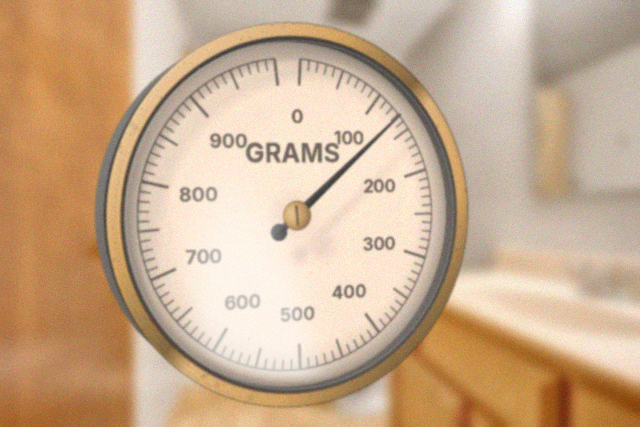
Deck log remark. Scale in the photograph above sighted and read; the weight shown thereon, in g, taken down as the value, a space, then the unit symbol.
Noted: 130 g
